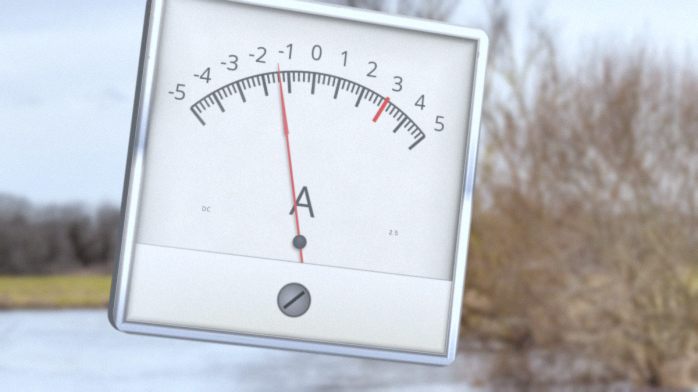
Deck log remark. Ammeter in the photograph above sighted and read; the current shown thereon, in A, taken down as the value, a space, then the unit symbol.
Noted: -1.4 A
